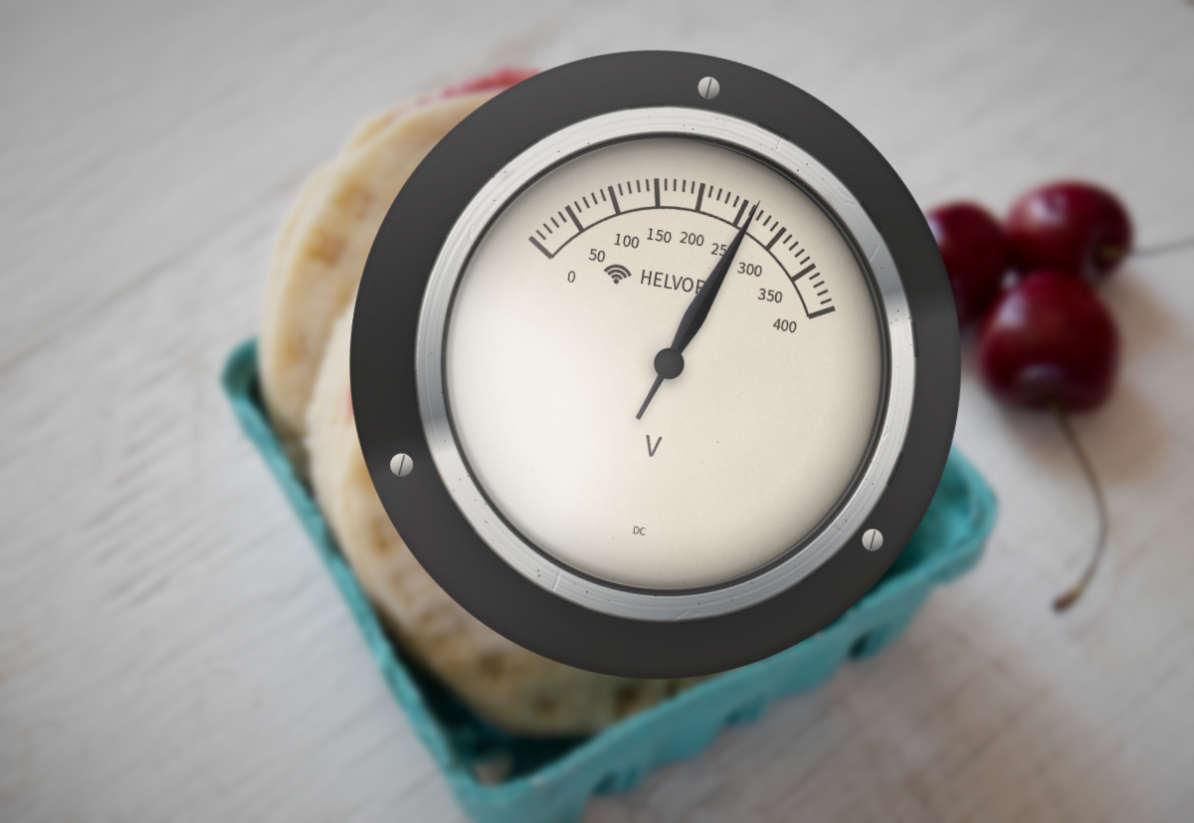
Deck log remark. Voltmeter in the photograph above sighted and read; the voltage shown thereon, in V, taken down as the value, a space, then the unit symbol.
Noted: 260 V
